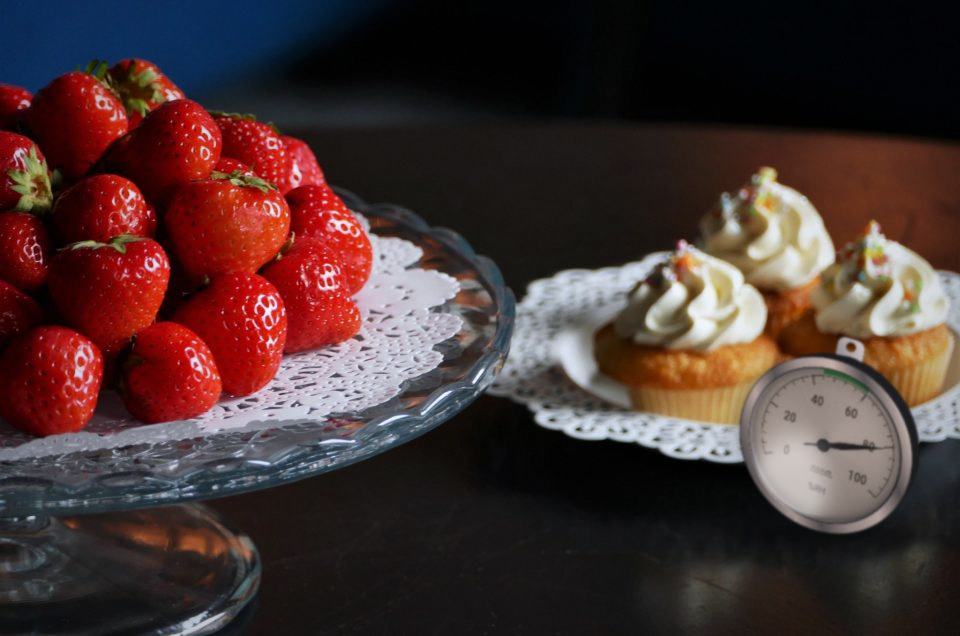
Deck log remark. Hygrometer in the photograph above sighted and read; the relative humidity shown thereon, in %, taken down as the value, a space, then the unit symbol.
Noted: 80 %
